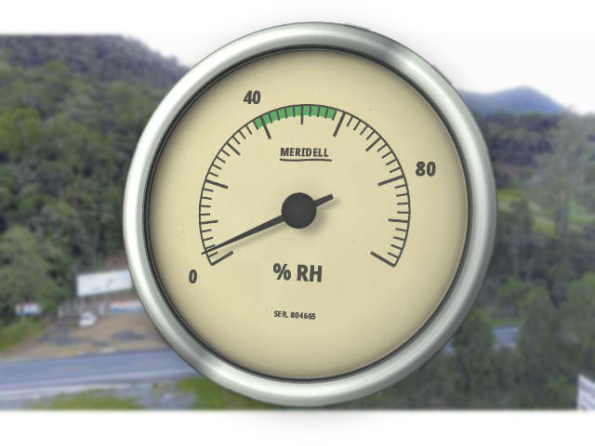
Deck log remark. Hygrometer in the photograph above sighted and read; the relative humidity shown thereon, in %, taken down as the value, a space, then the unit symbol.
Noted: 3 %
